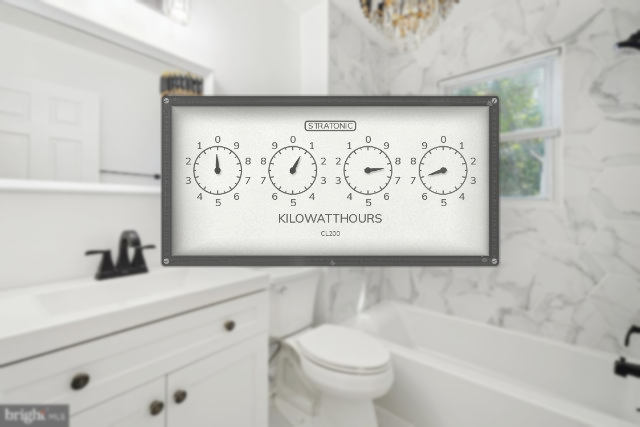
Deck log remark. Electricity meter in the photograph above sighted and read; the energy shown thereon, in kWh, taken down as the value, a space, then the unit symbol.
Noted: 77 kWh
